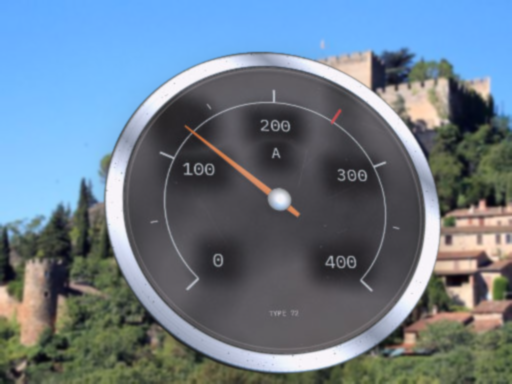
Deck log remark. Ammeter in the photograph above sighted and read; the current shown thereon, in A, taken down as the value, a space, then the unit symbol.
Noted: 125 A
